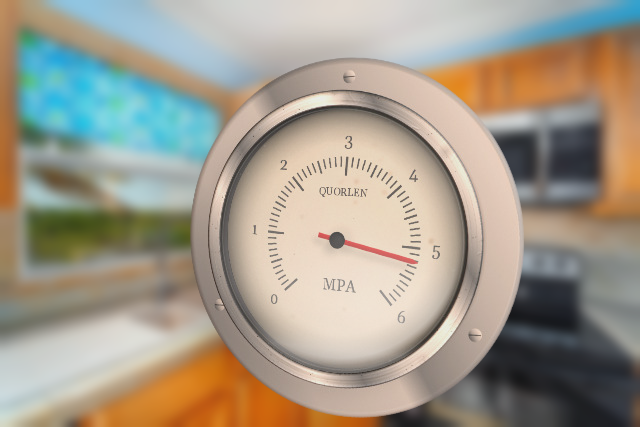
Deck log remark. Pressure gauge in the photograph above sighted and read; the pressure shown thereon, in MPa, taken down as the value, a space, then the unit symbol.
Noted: 5.2 MPa
